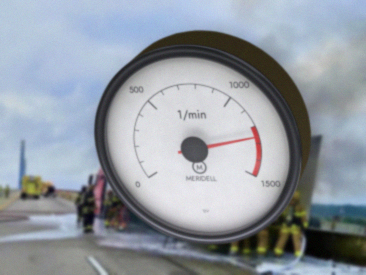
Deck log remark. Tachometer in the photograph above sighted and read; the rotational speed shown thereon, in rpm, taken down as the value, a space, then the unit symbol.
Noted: 1250 rpm
